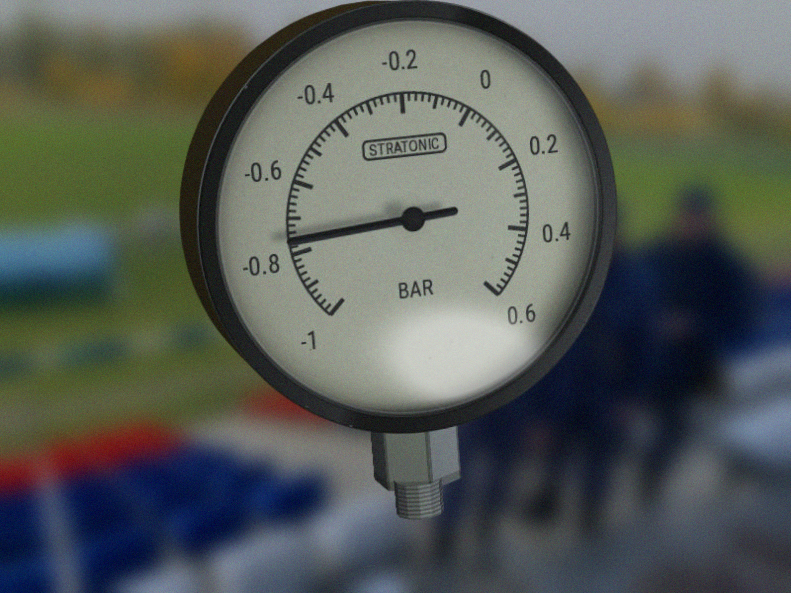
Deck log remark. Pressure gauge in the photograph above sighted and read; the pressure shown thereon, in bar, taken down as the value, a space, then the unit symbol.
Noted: -0.76 bar
